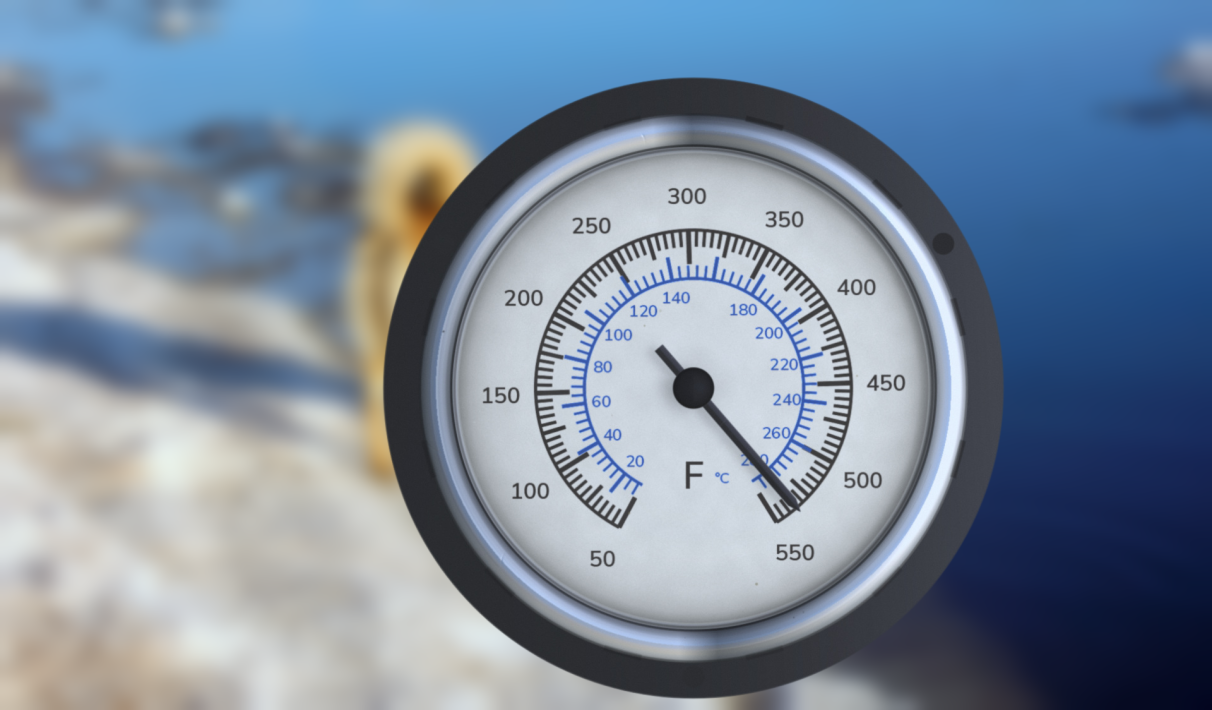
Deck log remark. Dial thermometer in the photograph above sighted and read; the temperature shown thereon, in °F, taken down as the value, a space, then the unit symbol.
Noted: 535 °F
